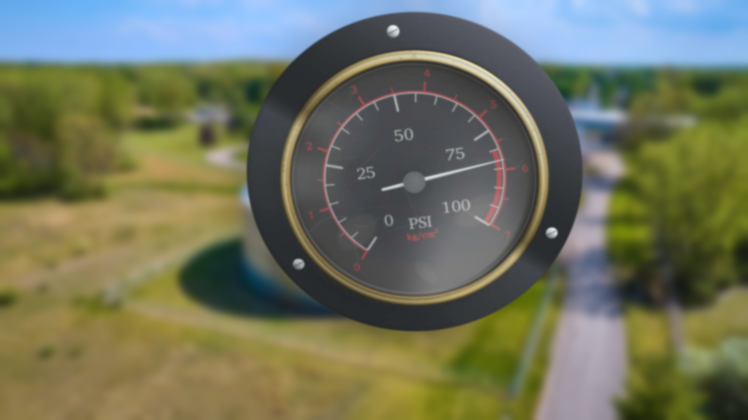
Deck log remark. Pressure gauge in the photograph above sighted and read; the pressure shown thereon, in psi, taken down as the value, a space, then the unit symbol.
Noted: 82.5 psi
